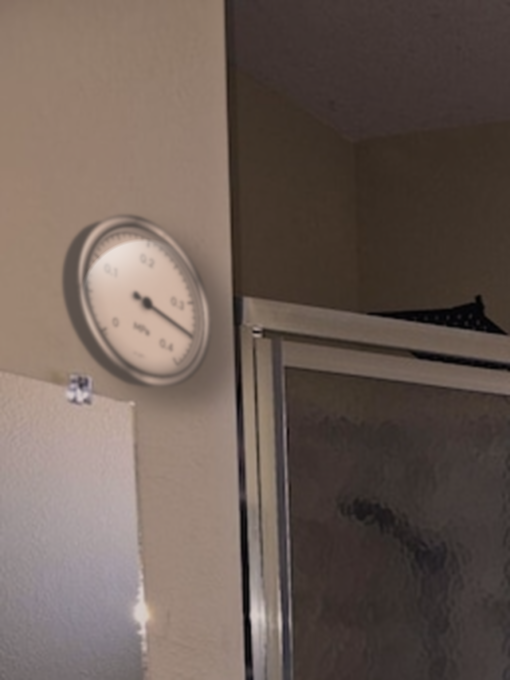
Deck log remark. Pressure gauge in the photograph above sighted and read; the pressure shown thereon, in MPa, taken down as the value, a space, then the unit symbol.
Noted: 0.35 MPa
